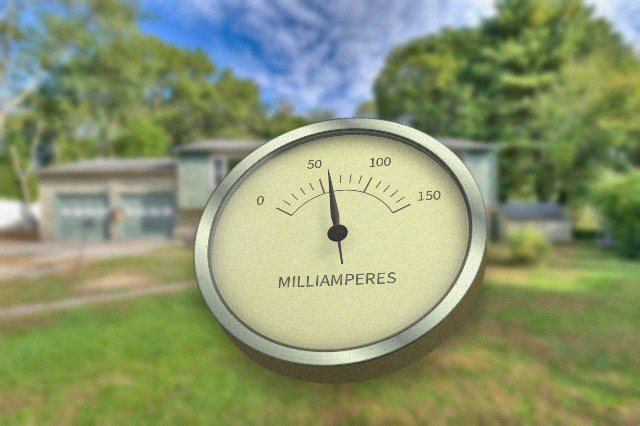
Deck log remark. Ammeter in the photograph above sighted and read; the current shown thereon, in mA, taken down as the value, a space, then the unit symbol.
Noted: 60 mA
